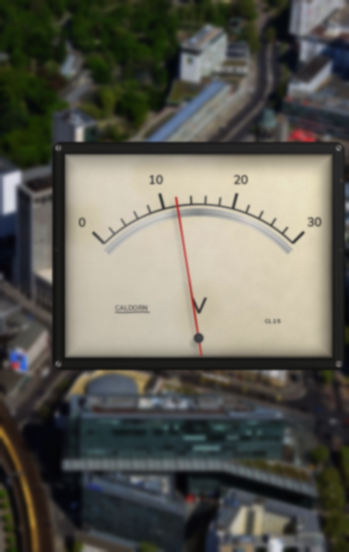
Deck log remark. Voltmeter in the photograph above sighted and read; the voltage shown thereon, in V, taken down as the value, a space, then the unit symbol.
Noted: 12 V
